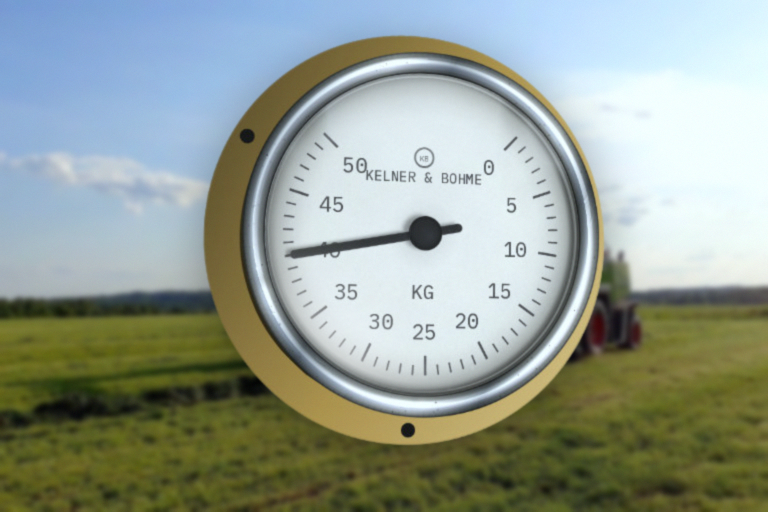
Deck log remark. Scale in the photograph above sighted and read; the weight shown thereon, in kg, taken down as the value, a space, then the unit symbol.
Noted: 40 kg
